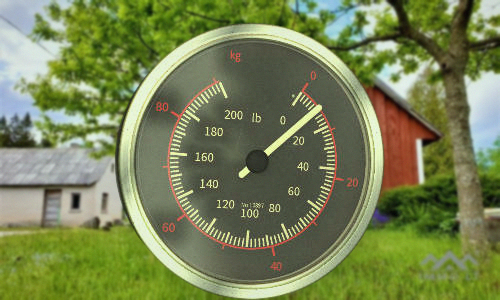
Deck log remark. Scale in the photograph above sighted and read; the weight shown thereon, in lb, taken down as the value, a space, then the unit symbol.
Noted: 10 lb
